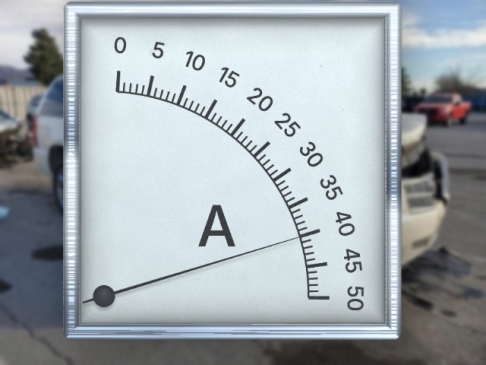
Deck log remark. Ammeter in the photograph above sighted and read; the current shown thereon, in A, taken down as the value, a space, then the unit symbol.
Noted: 40 A
